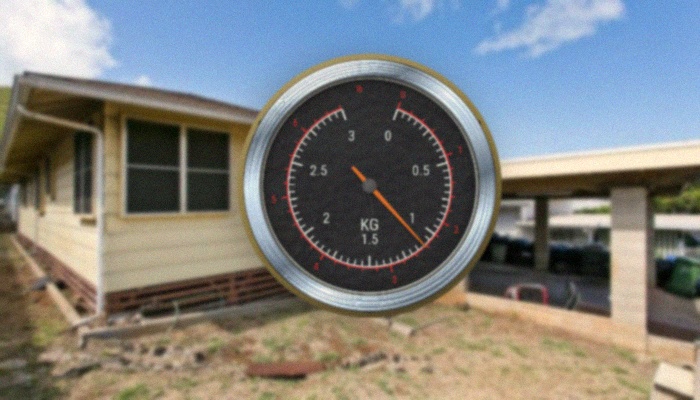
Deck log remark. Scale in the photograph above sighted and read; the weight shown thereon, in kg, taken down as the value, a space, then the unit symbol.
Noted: 1.1 kg
